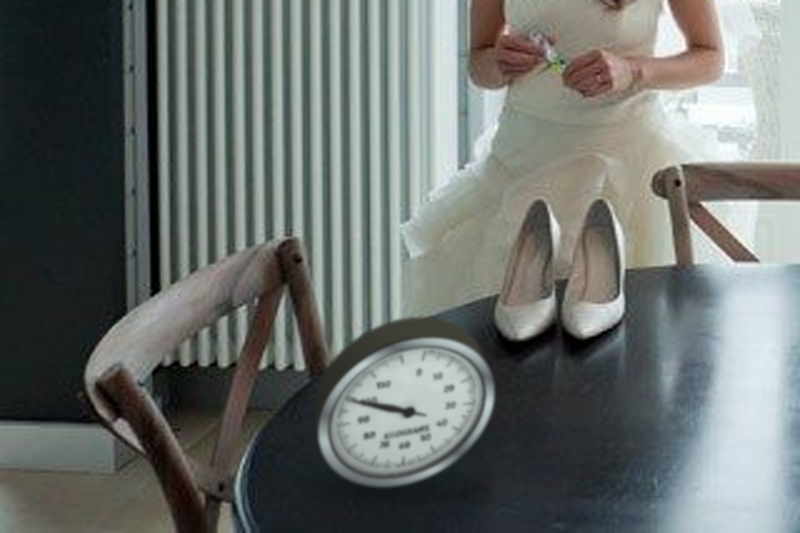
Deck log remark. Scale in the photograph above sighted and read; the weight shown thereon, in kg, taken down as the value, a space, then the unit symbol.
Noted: 100 kg
